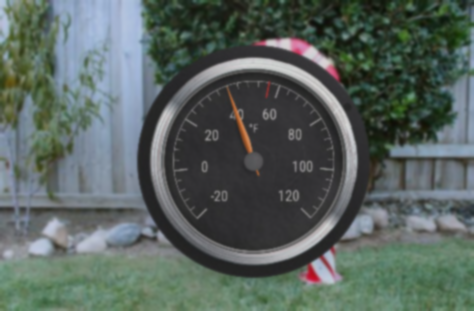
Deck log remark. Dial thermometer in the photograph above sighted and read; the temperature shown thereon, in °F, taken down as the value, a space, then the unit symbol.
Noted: 40 °F
